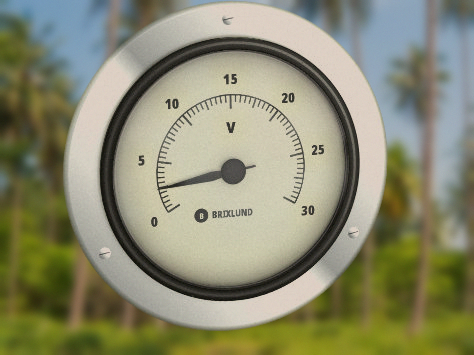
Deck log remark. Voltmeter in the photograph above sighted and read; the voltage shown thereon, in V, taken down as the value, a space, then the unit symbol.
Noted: 2.5 V
